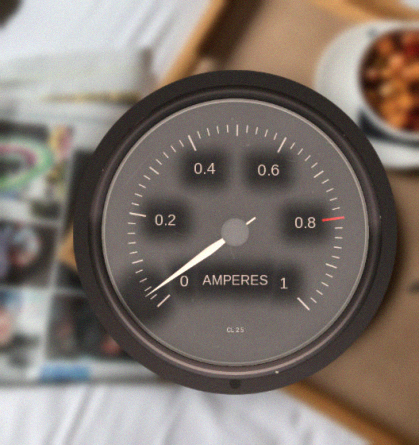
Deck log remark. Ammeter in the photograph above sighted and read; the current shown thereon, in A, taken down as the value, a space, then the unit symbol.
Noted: 0.03 A
